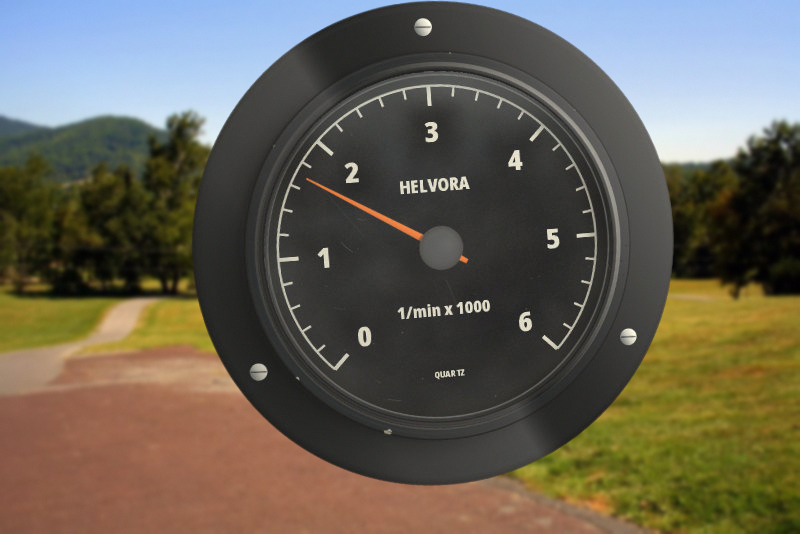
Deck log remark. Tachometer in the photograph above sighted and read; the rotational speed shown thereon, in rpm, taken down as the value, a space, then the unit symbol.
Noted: 1700 rpm
